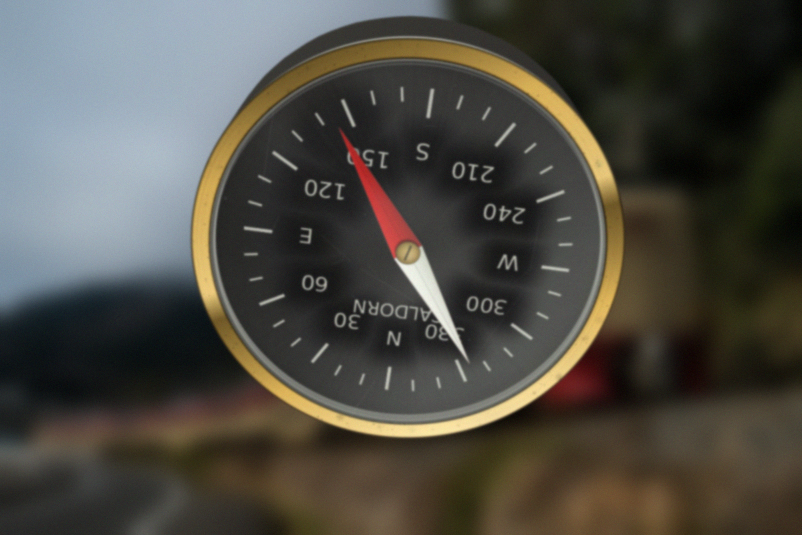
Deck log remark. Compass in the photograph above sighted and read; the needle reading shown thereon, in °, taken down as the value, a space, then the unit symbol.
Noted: 145 °
